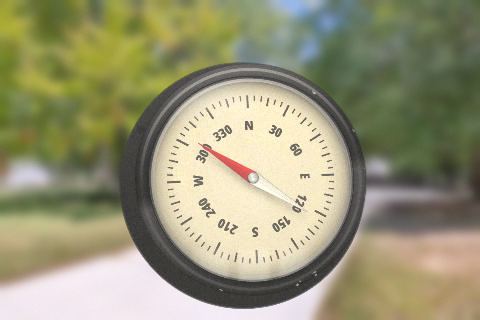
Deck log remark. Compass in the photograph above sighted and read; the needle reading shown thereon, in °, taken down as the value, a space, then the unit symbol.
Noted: 305 °
